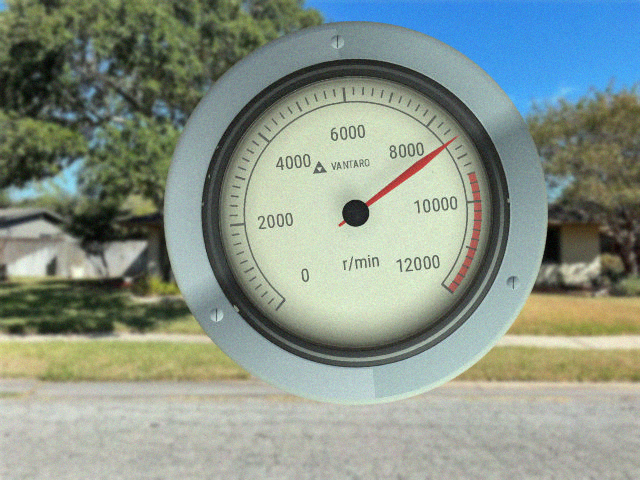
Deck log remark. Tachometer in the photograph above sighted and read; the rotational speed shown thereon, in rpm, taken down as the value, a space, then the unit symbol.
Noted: 8600 rpm
